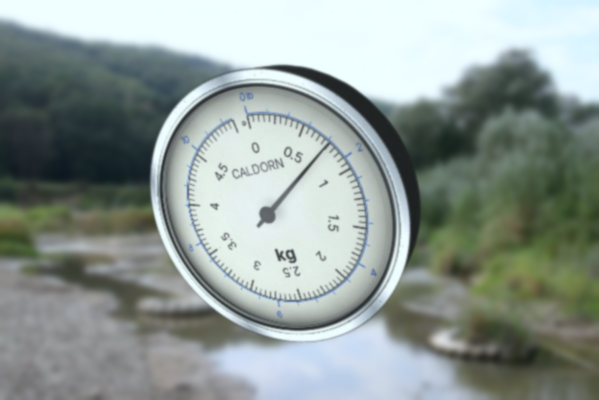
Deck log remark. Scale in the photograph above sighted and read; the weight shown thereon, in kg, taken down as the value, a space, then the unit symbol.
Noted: 0.75 kg
